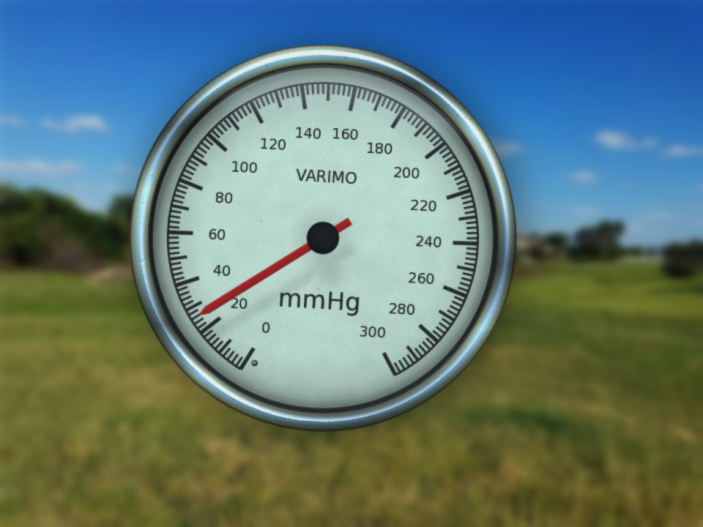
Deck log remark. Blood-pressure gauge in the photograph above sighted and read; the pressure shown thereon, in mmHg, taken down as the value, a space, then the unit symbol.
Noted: 26 mmHg
